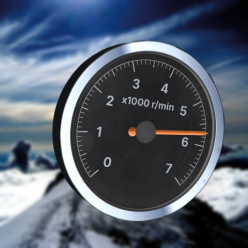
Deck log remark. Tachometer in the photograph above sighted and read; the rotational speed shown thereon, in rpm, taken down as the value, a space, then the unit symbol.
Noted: 5700 rpm
